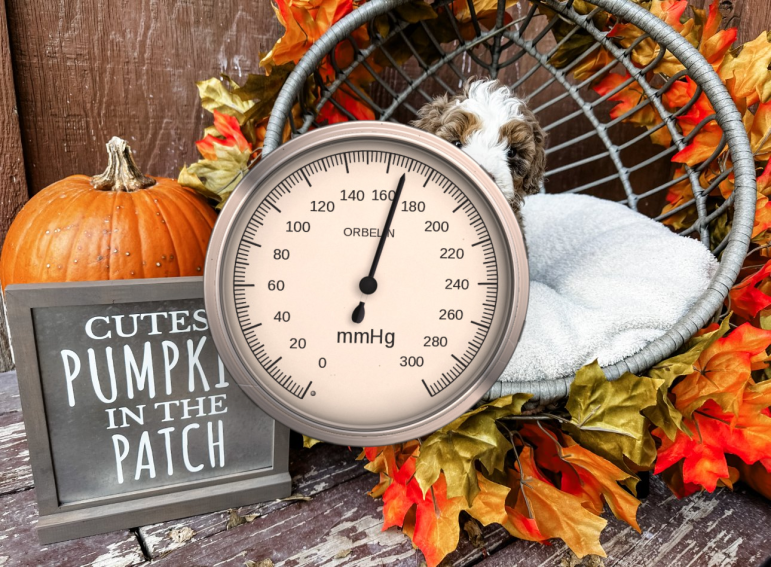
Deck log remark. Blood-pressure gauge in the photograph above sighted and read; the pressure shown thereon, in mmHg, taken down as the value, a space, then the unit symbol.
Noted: 168 mmHg
